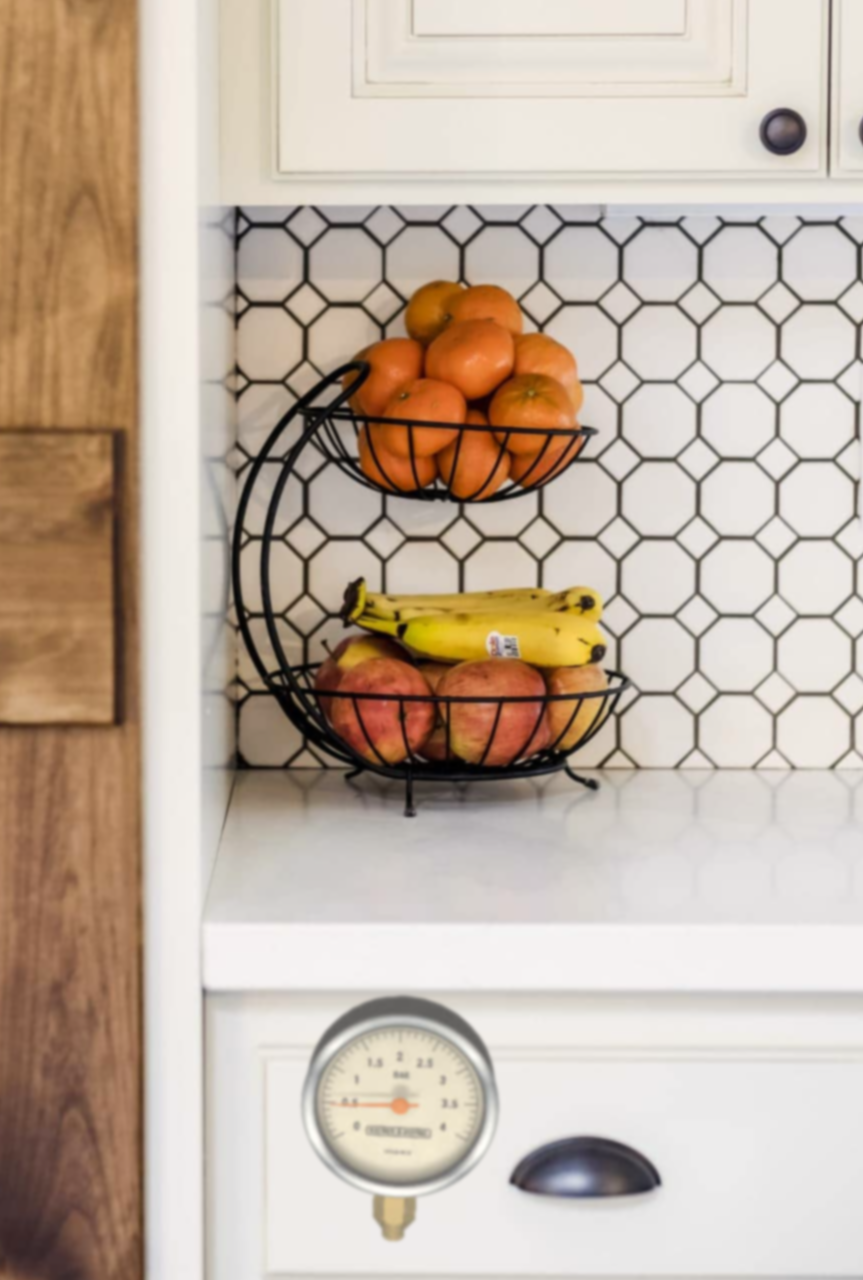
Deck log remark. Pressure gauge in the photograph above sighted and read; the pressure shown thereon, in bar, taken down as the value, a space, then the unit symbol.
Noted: 0.5 bar
